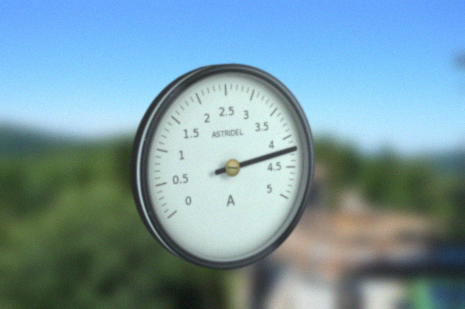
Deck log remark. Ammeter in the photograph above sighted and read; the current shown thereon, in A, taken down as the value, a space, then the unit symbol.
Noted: 4.2 A
